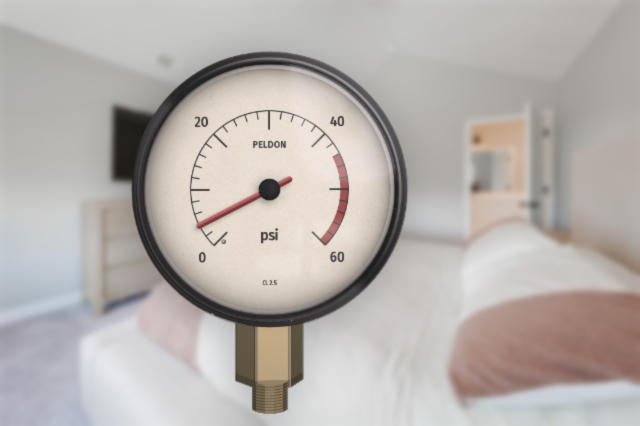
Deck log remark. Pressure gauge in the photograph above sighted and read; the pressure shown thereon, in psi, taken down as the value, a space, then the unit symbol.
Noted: 4 psi
